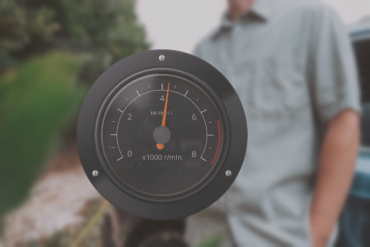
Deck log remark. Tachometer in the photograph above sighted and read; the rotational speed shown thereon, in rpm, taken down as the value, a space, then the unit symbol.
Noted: 4250 rpm
